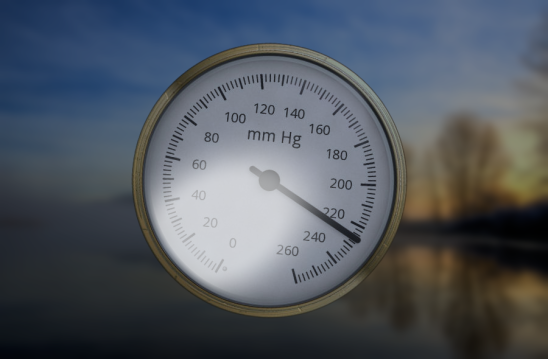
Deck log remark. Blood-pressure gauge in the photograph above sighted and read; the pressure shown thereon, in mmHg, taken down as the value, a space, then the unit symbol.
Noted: 226 mmHg
